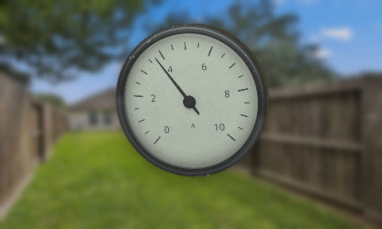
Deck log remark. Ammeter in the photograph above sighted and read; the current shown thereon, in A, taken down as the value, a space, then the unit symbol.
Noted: 3.75 A
